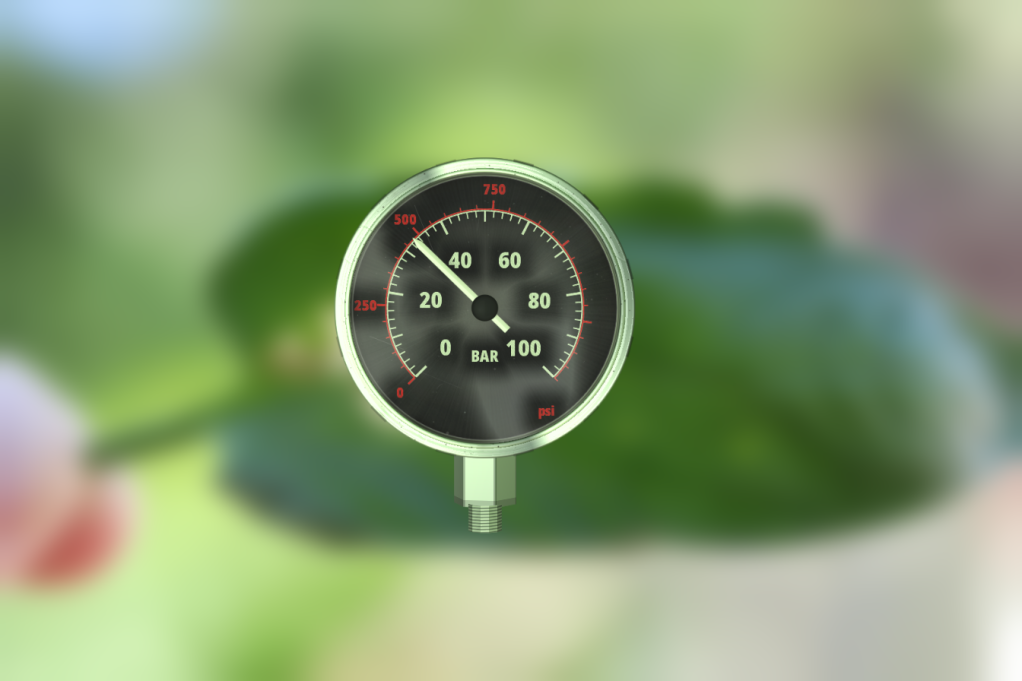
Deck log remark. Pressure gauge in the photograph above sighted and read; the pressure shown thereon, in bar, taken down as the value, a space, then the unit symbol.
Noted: 33 bar
